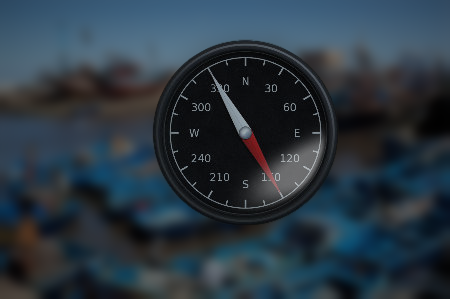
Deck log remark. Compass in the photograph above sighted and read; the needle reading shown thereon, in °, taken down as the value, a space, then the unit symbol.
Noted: 150 °
